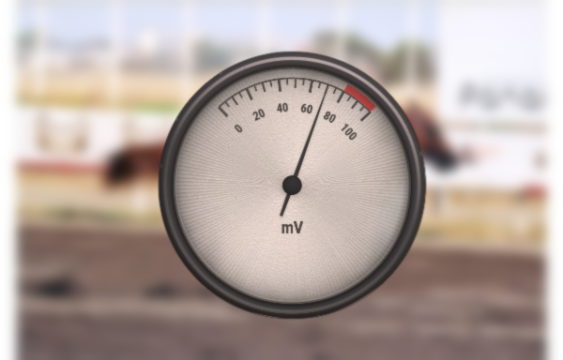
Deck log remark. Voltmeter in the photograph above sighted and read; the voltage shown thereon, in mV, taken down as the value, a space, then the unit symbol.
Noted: 70 mV
